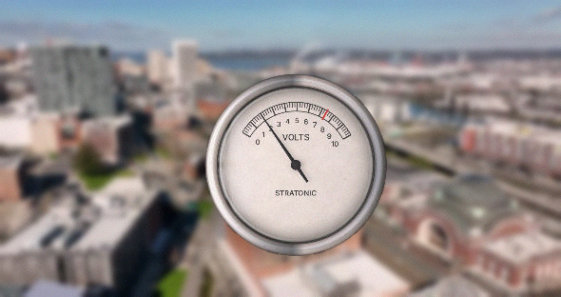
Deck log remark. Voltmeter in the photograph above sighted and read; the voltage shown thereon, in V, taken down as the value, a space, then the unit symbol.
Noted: 2 V
